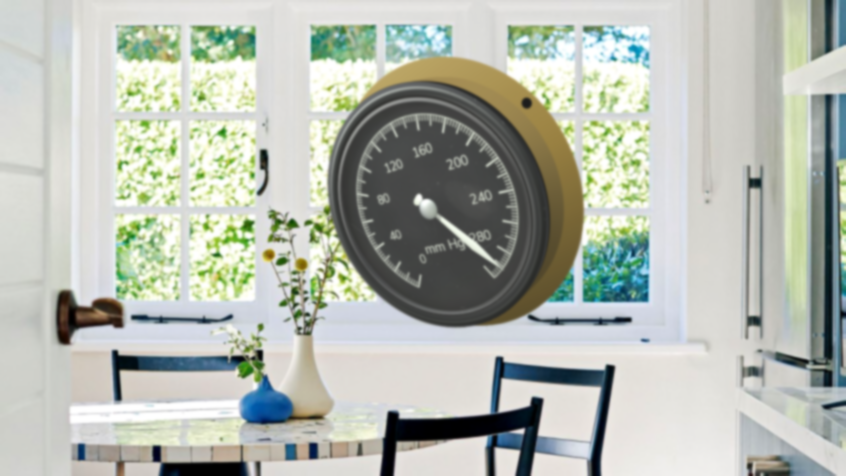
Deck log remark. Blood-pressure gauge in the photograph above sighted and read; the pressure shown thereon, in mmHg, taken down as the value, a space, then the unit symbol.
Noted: 290 mmHg
